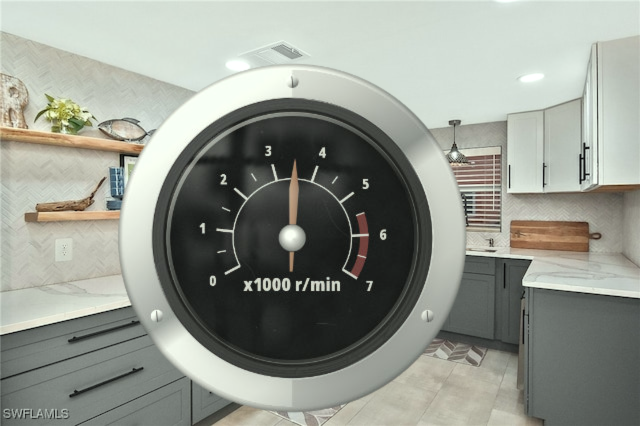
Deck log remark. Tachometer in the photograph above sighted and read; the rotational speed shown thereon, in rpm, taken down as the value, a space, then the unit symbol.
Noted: 3500 rpm
